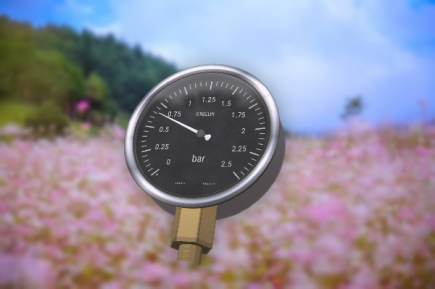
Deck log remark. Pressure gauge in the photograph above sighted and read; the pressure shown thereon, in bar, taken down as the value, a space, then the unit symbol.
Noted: 0.65 bar
